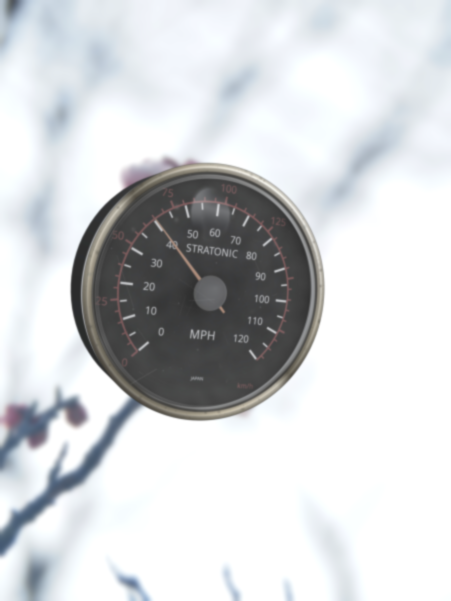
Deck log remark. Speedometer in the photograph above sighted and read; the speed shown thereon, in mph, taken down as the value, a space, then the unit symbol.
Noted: 40 mph
